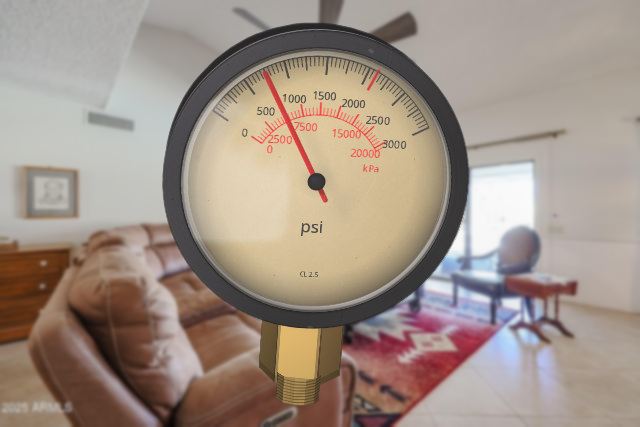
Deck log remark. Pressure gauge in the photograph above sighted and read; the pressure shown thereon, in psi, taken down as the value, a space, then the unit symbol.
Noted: 750 psi
